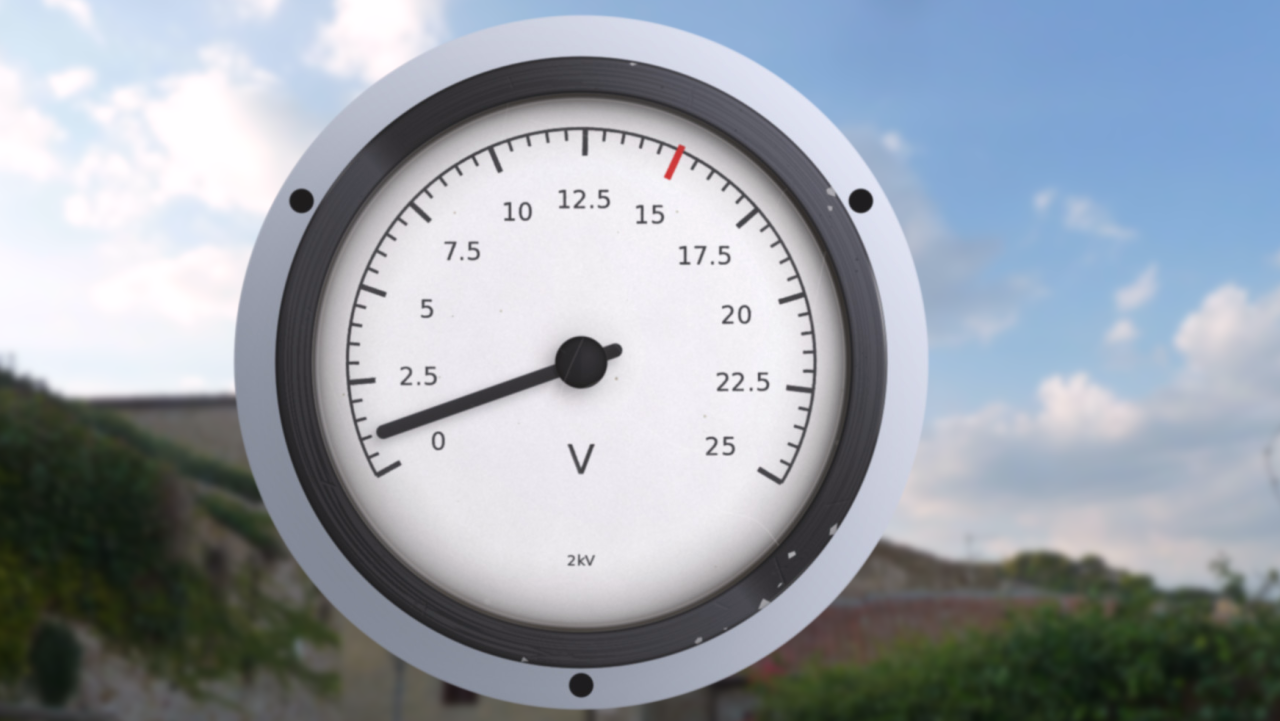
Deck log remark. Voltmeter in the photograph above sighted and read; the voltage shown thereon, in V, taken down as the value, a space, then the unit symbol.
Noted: 1 V
